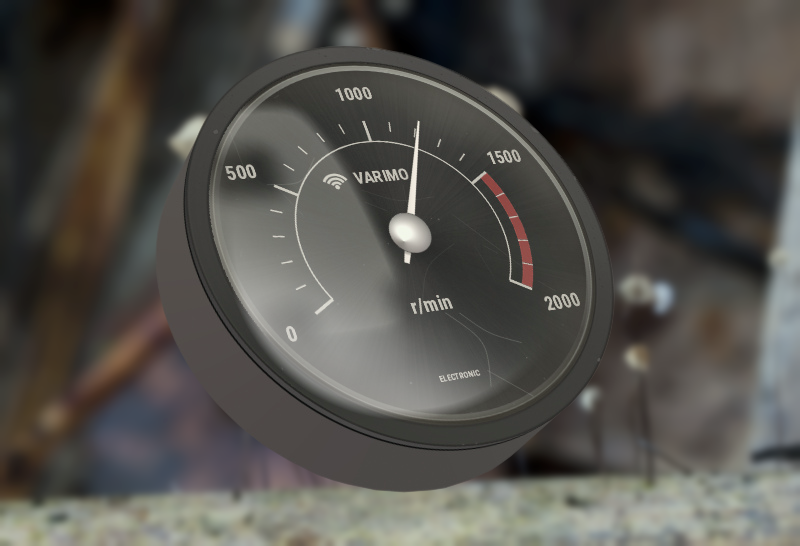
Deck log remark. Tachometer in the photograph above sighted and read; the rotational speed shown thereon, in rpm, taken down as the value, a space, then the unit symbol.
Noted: 1200 rpm
